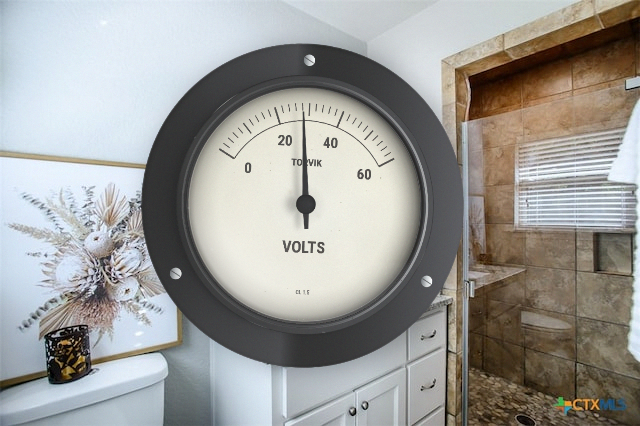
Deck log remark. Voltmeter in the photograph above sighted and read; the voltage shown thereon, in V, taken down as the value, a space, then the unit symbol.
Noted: 28 V
